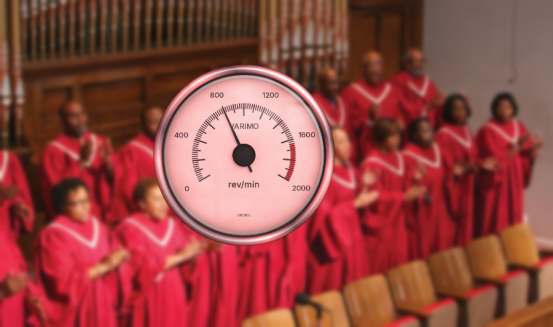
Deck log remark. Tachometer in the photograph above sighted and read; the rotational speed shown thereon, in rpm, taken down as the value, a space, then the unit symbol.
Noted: 800 rpm
